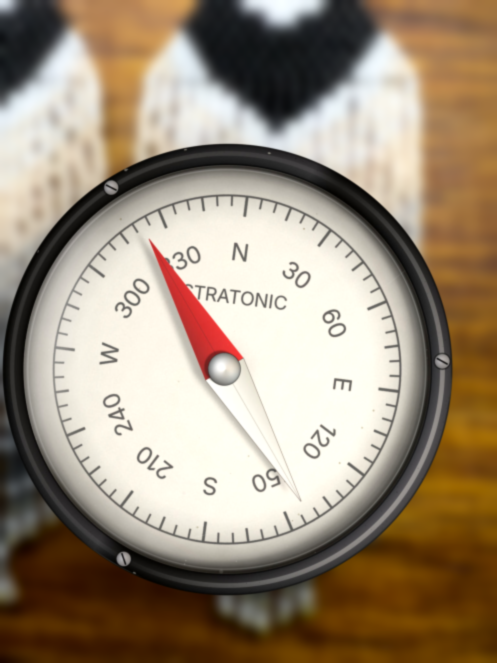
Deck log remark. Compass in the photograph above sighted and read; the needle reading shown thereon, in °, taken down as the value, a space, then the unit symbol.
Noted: 322.5 °
